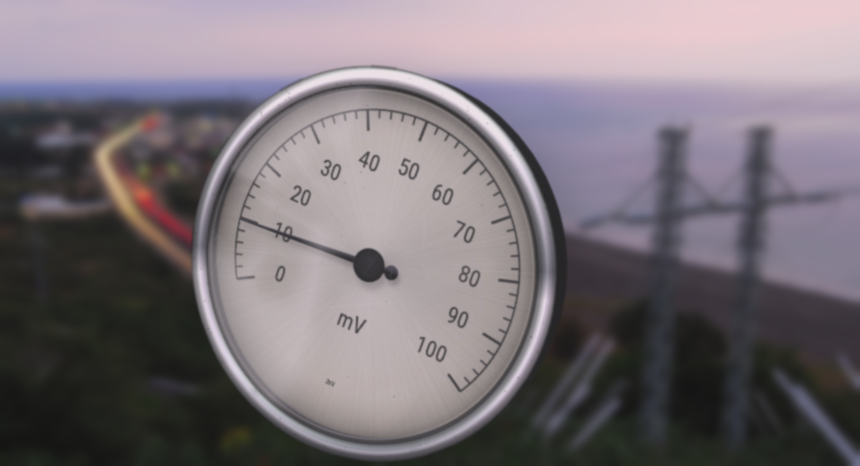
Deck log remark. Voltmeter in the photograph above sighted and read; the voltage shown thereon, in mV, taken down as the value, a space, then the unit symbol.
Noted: 10 mV
